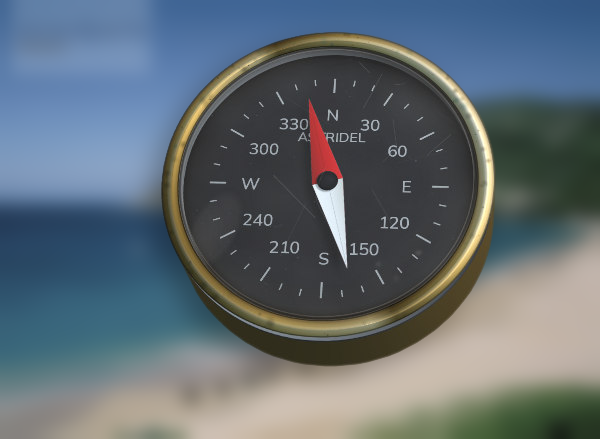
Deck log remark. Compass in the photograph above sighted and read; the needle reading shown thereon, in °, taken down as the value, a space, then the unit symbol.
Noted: 345 °
